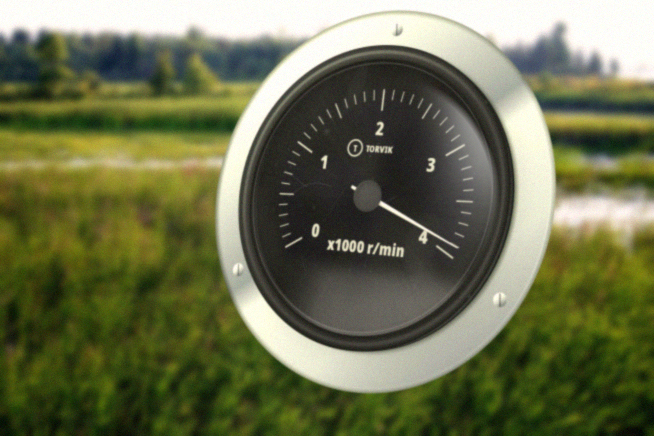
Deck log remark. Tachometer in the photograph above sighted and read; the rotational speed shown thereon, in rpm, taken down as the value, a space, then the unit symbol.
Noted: 3900 rpm
